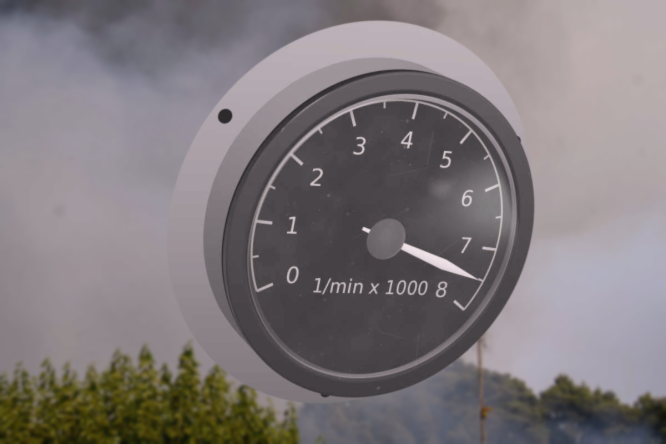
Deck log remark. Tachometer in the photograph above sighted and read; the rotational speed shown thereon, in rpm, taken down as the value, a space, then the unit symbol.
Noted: 7500 rpm
